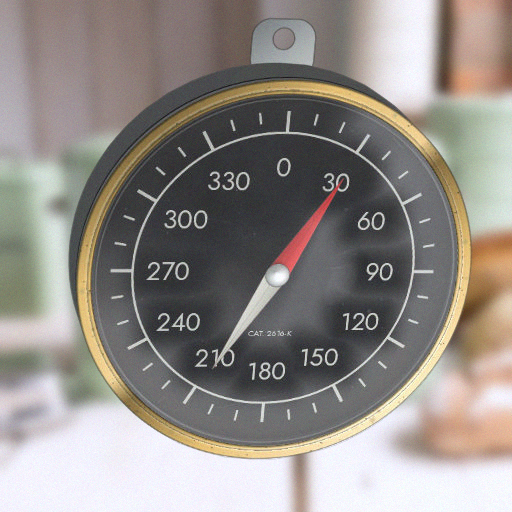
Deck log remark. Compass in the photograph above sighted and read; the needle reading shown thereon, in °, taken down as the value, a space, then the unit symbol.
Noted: 30 °
